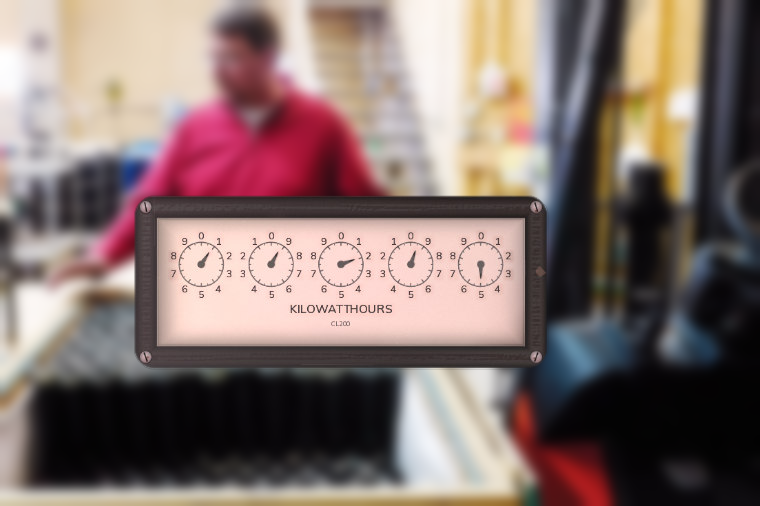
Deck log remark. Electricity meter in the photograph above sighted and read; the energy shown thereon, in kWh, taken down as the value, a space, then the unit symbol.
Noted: 9195 kWh
